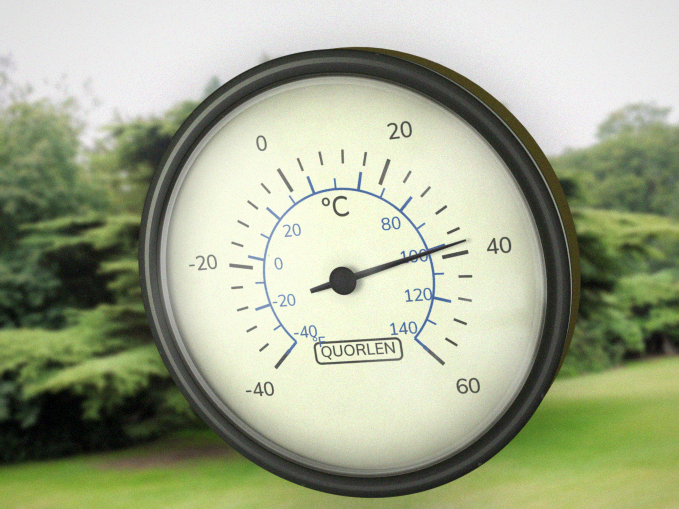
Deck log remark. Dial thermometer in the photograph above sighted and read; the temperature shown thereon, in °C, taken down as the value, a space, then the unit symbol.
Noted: 38 °C
